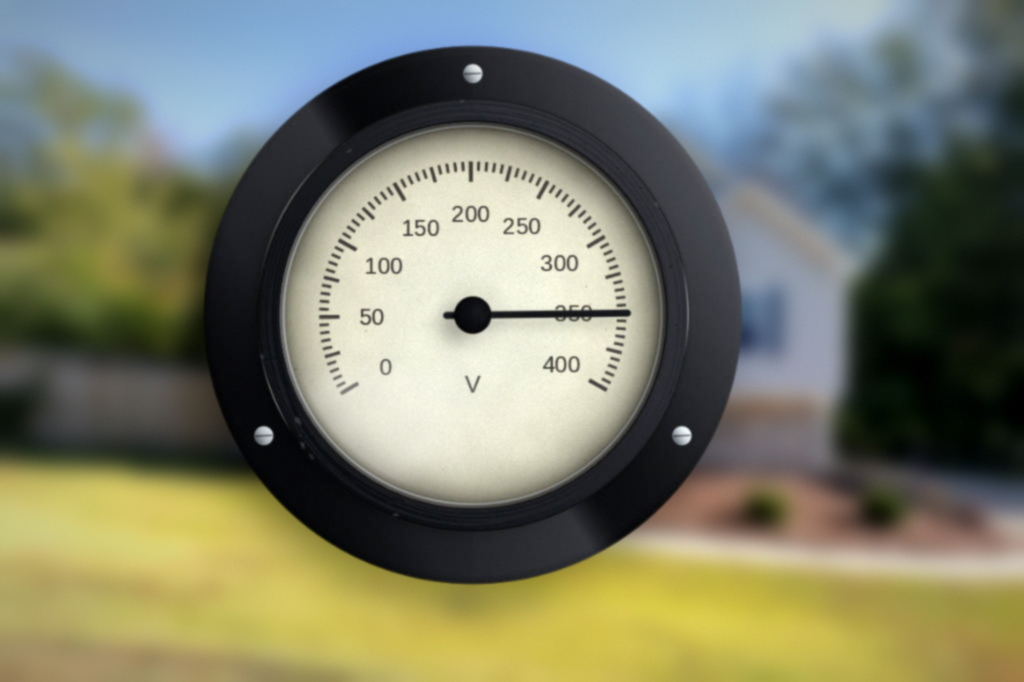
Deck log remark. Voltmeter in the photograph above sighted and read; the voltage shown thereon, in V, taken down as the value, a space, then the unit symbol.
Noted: 350 V
